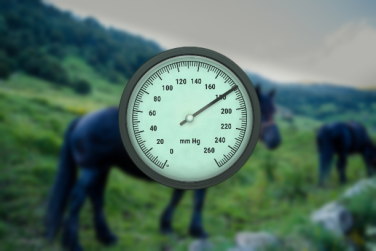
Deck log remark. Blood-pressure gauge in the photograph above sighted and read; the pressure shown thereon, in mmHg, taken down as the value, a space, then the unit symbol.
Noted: 180 mmHg
